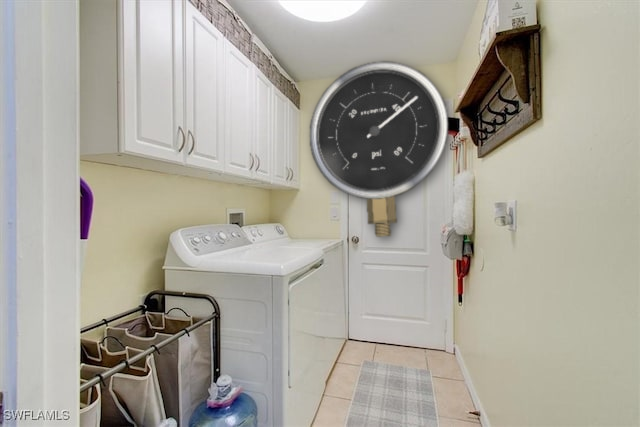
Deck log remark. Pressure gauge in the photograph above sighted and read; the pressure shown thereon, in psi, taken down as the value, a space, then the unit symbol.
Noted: 42.5 psi
